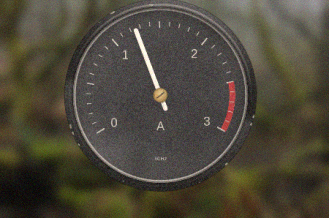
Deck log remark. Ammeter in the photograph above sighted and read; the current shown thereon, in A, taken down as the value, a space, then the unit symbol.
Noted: 1.25 A
